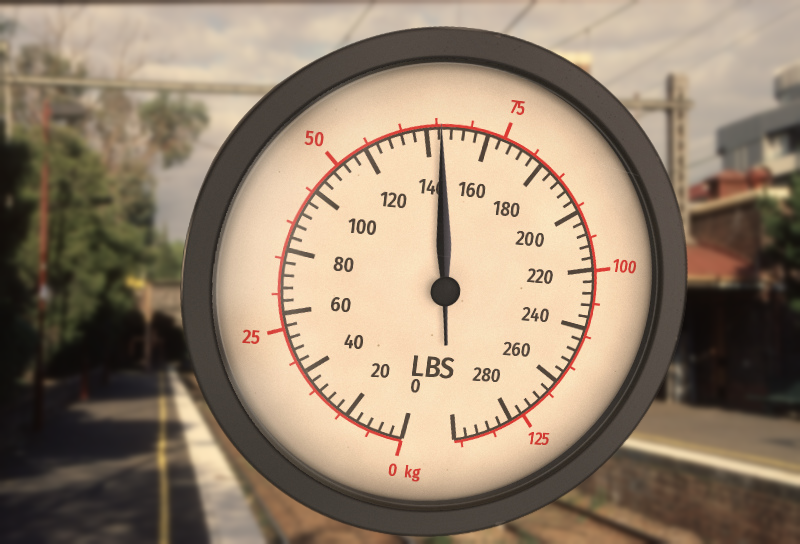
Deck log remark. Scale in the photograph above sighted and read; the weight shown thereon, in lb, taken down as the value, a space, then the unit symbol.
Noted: 144 lb
